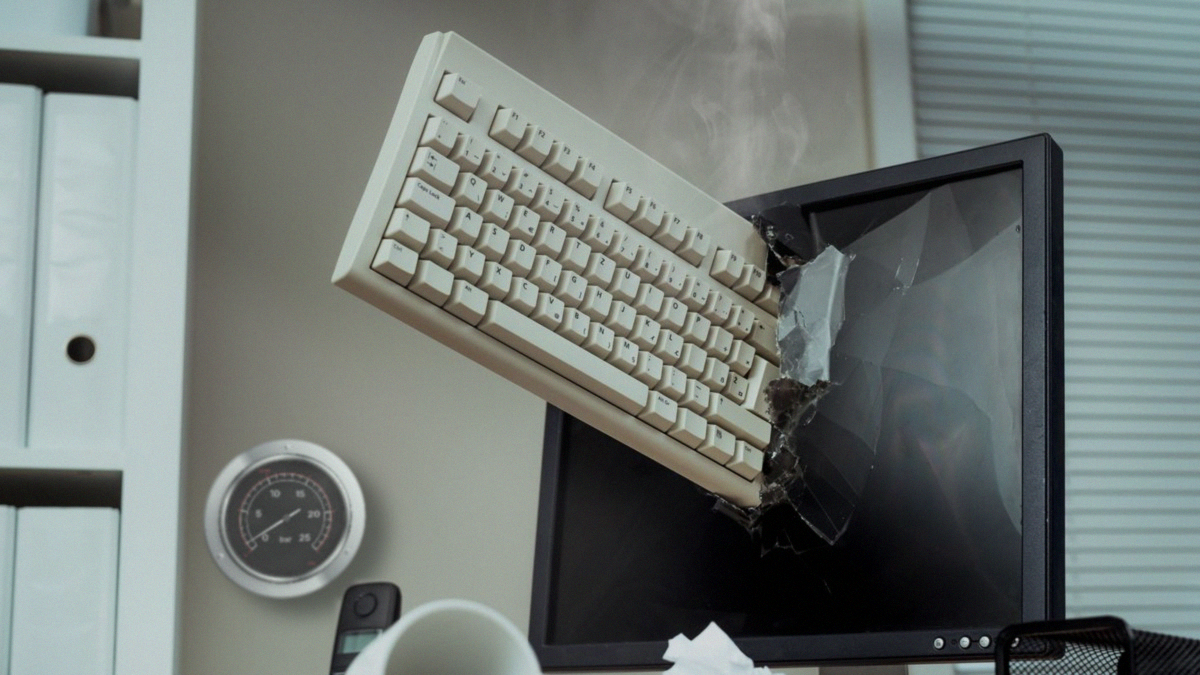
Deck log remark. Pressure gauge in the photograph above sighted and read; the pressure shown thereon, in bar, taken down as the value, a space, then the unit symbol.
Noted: 1 bar
